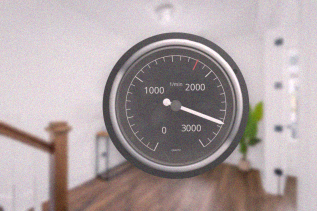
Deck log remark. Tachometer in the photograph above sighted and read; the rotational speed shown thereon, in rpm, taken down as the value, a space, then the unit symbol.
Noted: 2650 rpm
